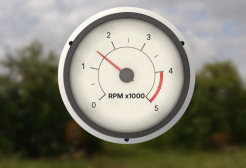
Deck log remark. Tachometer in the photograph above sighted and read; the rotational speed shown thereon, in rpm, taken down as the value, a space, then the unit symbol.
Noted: 1500 rpm
